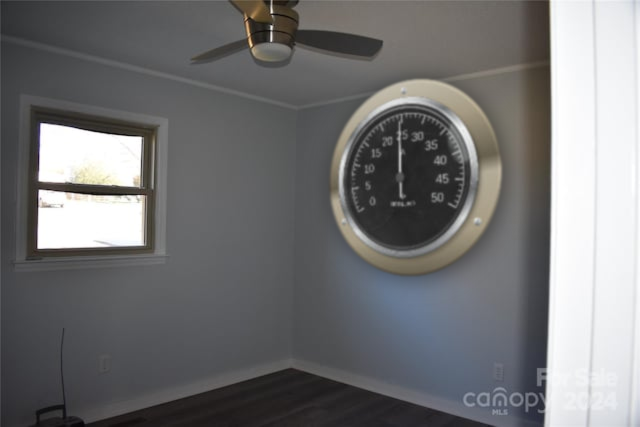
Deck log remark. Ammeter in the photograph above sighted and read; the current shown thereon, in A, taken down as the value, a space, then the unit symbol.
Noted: 25 A
